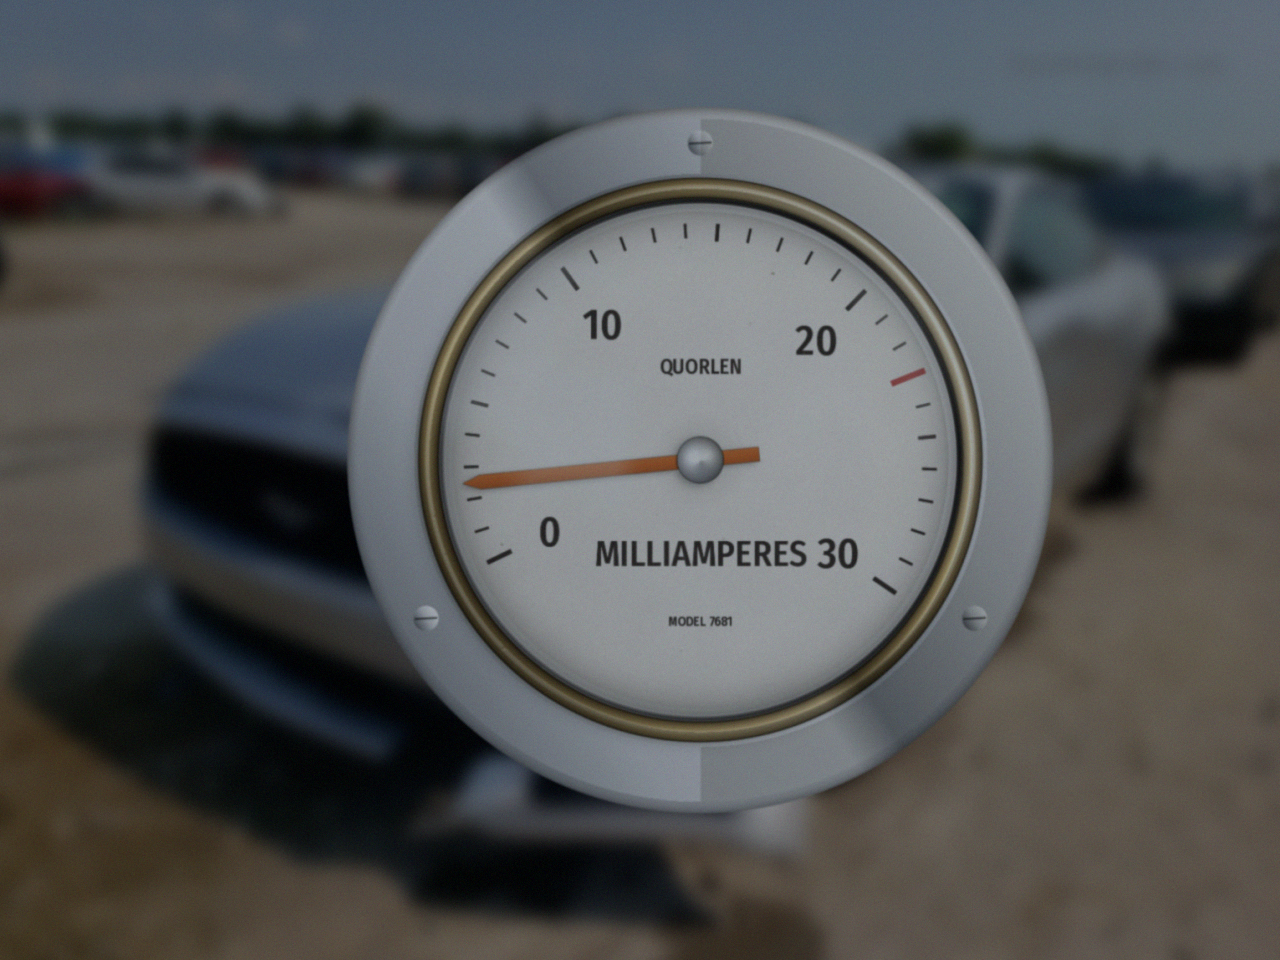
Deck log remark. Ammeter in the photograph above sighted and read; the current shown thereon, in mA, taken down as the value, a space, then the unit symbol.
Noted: 2.5 mA
